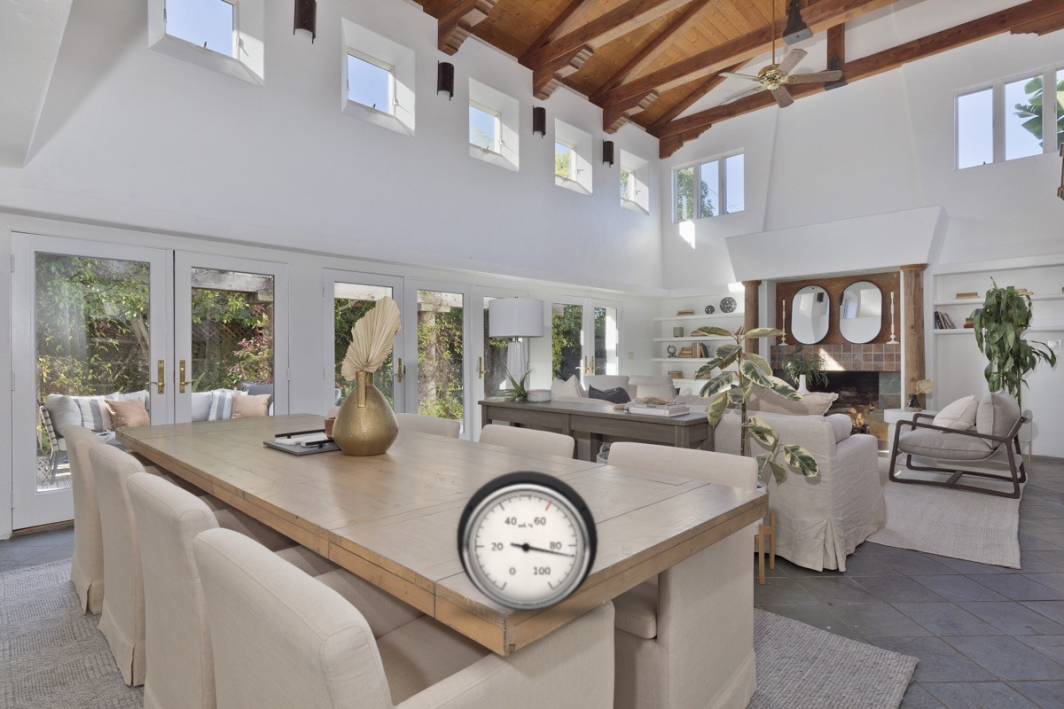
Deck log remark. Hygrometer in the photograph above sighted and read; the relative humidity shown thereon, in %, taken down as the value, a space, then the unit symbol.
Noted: 84 %
